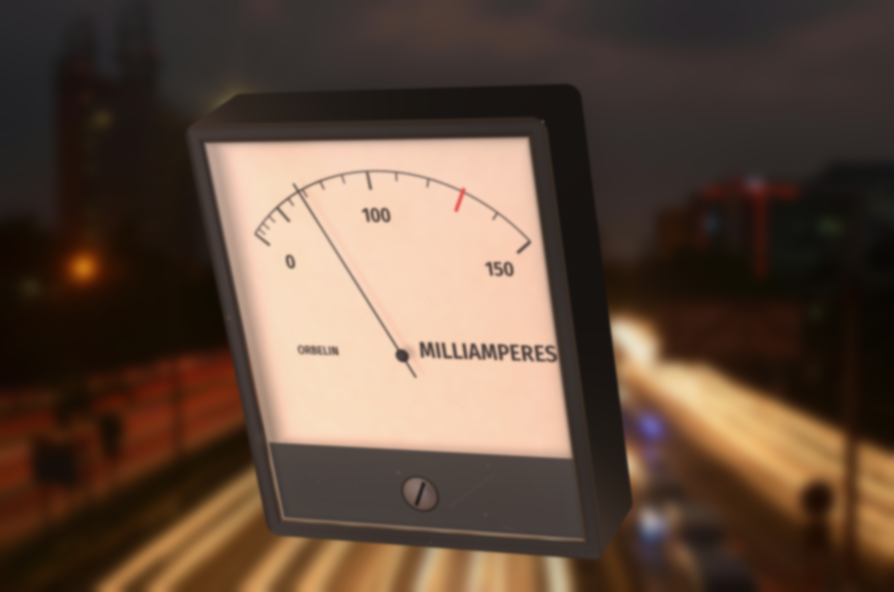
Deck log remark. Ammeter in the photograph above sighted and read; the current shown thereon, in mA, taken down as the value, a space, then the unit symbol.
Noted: 70 mA
